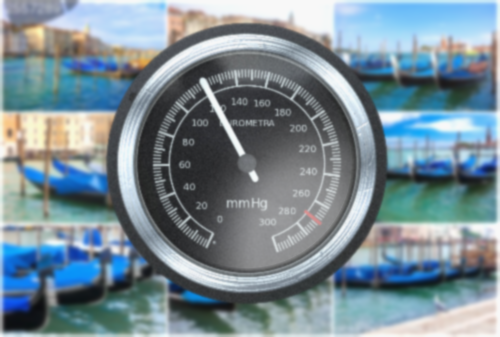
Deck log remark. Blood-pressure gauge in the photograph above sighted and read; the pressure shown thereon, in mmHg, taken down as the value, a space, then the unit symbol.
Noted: 120 mmHg
